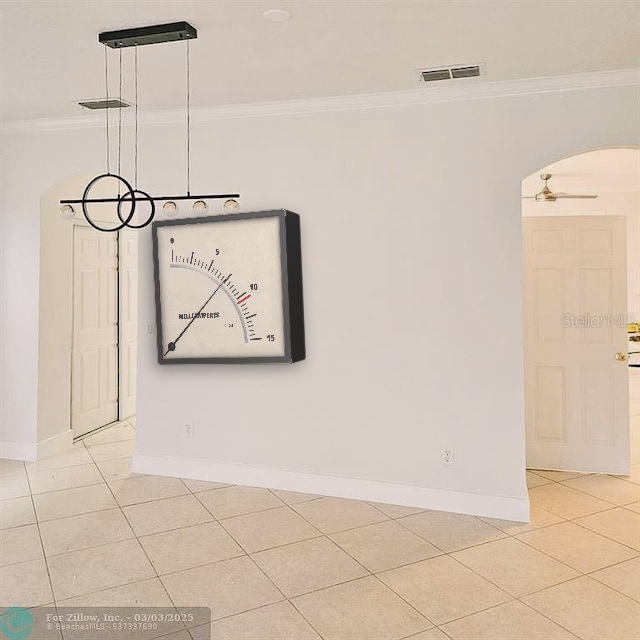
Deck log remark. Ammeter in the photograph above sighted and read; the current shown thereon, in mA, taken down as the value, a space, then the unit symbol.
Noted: 7.5 mA
